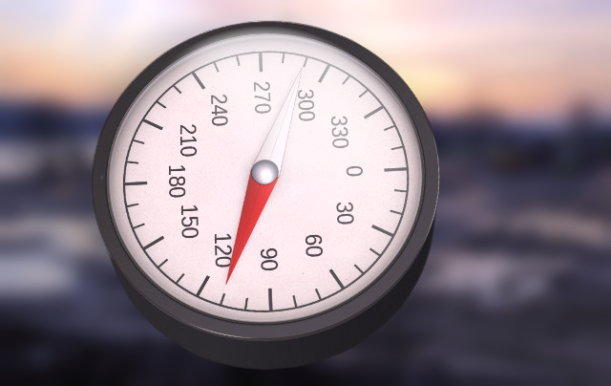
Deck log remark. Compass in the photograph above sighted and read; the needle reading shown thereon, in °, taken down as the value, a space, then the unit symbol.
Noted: 110 °
